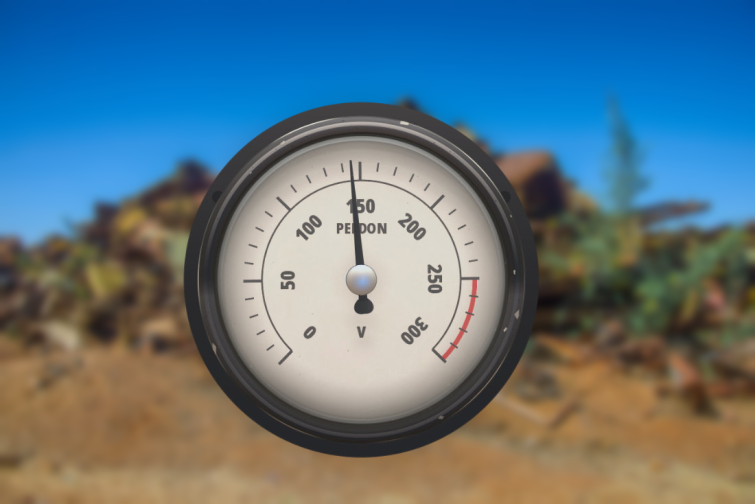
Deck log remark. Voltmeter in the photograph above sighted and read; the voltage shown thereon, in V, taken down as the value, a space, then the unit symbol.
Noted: 145 V
